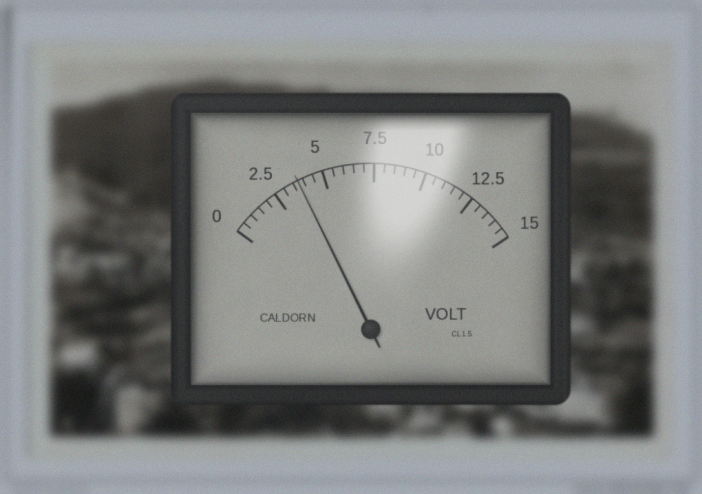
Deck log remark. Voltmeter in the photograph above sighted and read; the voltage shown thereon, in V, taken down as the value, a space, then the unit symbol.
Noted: 3.75 V
